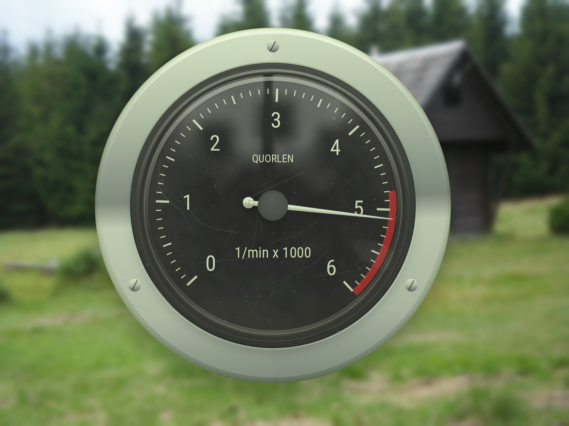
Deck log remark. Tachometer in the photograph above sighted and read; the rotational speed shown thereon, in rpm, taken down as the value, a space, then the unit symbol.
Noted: 5100 rpm
